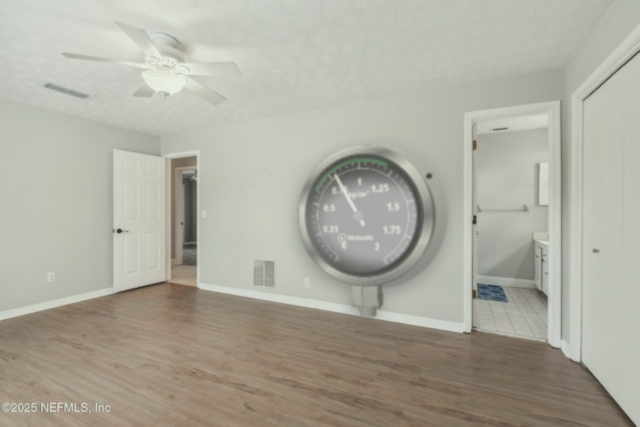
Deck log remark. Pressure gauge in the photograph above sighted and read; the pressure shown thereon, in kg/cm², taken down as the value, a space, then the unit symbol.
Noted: 0.8 kg/cm²
